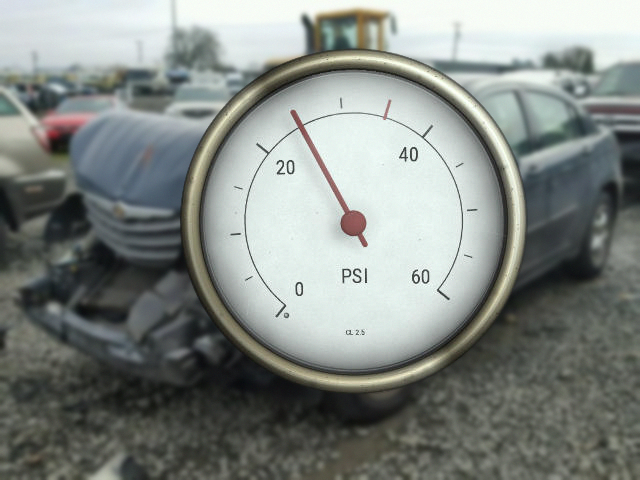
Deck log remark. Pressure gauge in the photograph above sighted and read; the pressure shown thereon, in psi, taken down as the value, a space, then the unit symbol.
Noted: 25 psi
